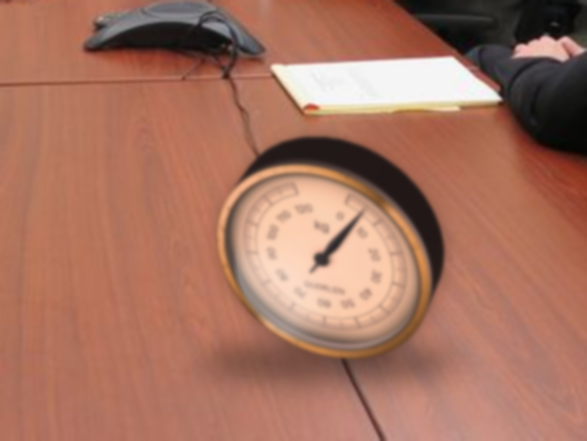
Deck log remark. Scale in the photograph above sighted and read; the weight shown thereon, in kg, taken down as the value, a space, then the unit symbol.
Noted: 5 kg
